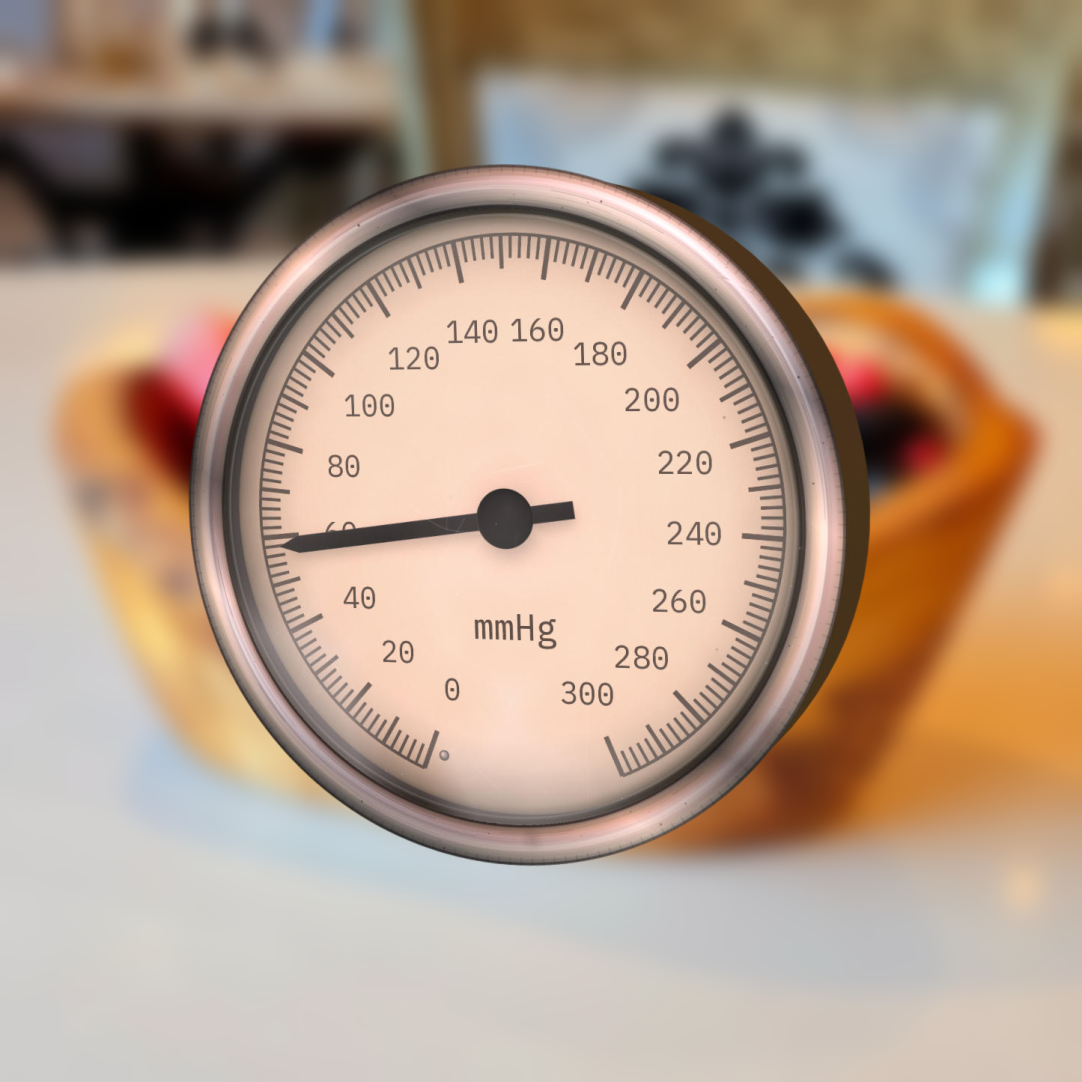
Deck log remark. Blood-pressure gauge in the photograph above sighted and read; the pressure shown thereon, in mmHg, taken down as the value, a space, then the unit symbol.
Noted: 58 mmHg
